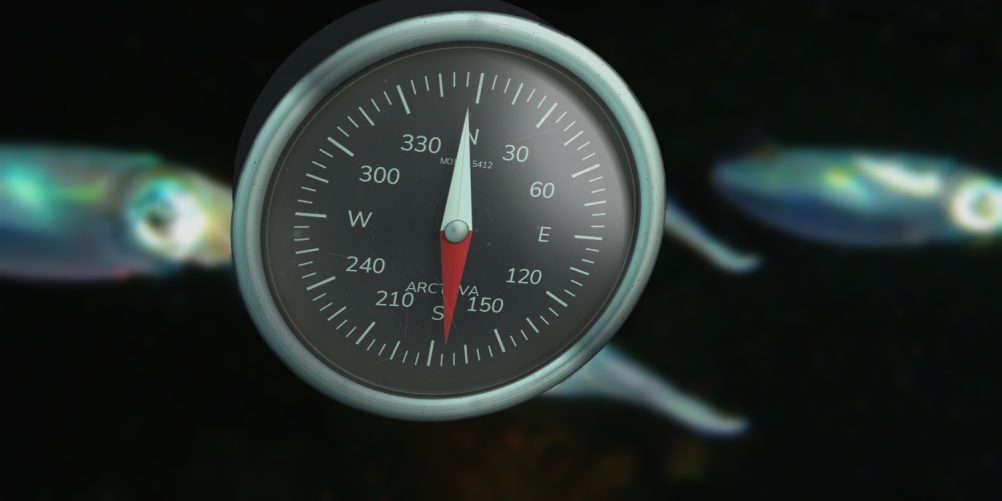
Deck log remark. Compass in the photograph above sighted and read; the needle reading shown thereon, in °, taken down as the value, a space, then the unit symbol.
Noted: 175 °
